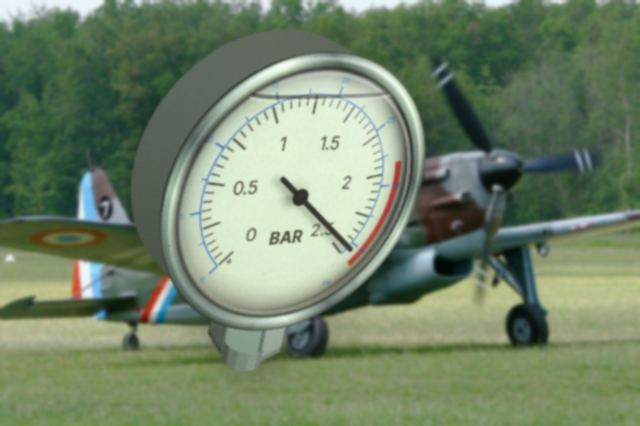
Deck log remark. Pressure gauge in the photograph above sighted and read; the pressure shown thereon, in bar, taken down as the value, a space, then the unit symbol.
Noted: 2.45 bar
